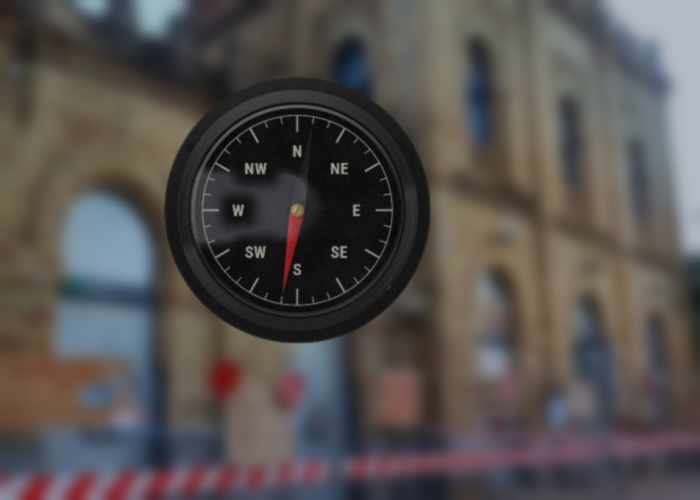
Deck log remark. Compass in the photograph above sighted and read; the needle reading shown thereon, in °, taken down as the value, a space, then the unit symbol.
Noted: 190 °
